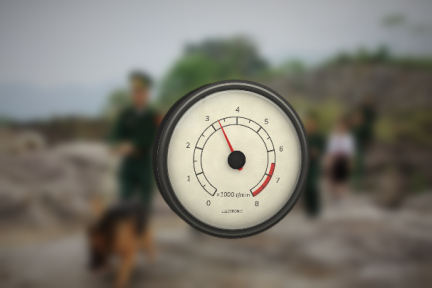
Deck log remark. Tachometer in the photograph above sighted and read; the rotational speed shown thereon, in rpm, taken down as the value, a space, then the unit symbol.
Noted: 3250 rpm
